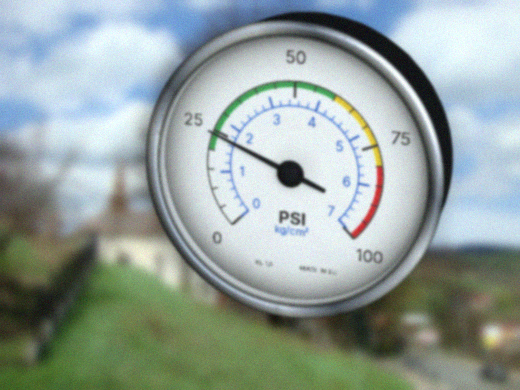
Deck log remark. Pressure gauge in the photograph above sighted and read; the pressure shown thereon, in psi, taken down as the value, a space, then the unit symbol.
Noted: 25 psi
